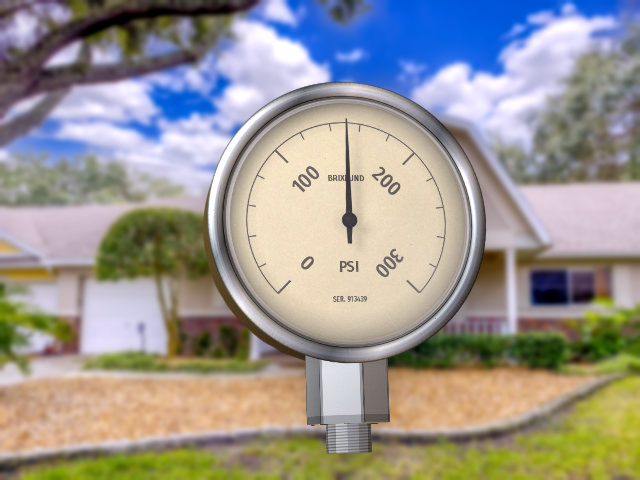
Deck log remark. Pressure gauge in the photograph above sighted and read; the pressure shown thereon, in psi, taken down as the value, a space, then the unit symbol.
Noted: 150 psi
